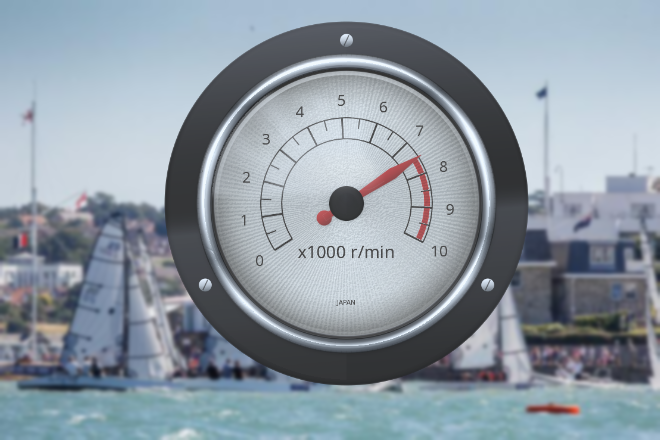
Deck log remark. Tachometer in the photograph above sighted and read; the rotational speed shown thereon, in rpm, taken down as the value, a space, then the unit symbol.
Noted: 7500 rpm
